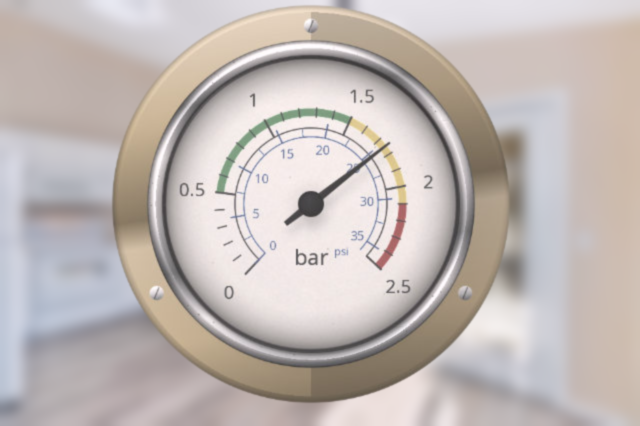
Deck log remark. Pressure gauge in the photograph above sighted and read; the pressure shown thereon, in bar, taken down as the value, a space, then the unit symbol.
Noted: 1.75 bar
